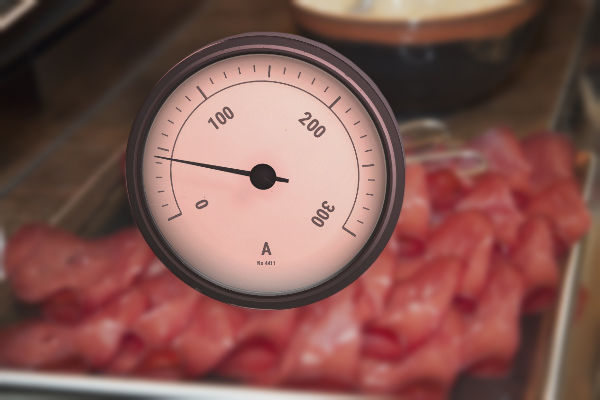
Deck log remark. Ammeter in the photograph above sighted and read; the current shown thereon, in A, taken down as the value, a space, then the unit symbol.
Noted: 45 A
